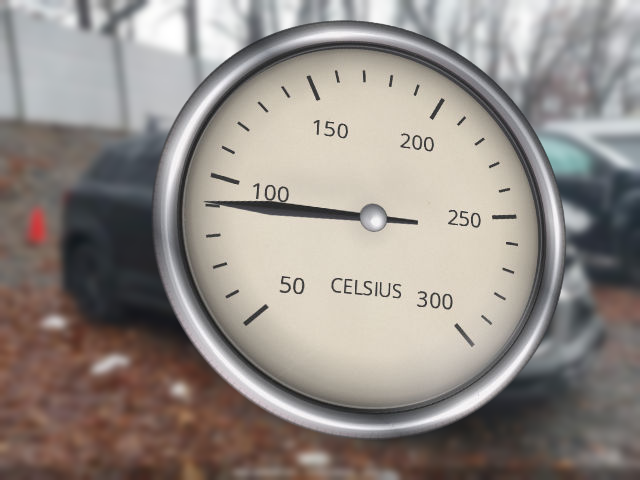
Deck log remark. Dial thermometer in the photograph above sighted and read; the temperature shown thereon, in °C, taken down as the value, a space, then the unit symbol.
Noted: 90 °C
